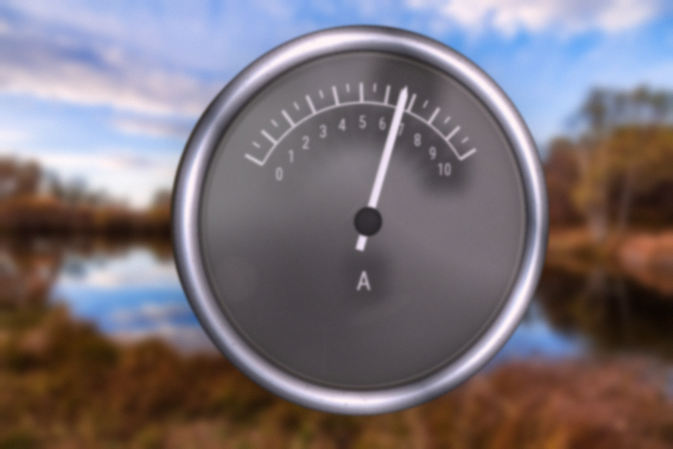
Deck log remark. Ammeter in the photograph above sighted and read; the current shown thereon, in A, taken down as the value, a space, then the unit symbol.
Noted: 6.5 A
